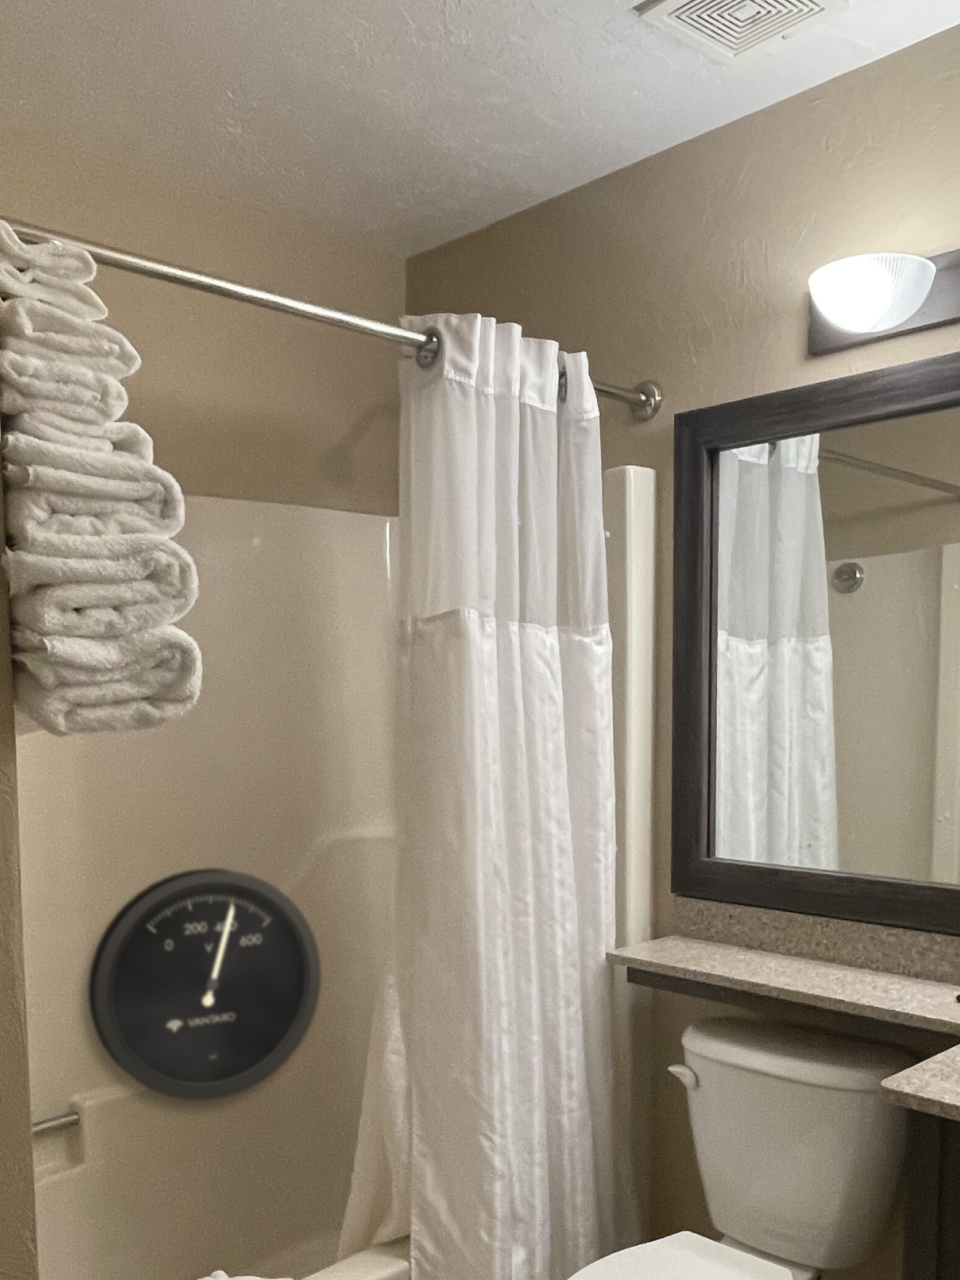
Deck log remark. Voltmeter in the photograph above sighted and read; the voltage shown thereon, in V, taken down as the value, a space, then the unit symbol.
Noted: 400 V
